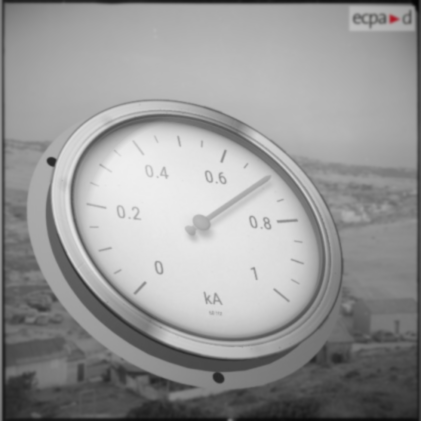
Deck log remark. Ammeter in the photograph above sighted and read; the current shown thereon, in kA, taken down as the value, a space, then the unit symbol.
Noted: 0.7 kA
